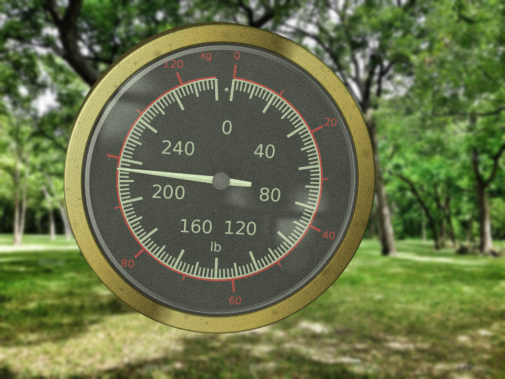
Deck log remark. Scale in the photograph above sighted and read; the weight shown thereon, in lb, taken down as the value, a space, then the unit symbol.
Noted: 216 lb
